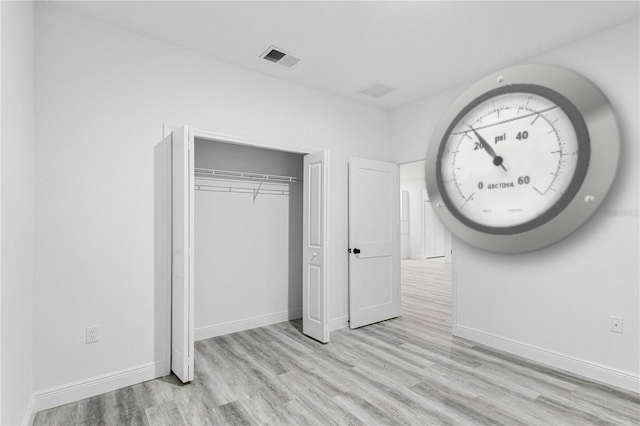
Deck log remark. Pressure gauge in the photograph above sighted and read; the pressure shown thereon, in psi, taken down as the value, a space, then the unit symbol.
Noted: 22.5 psi
